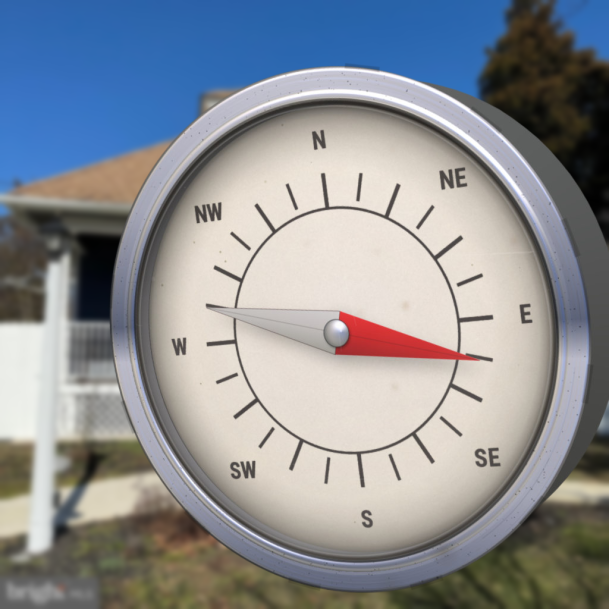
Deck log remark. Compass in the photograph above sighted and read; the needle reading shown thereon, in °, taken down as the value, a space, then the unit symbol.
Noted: 105 °
